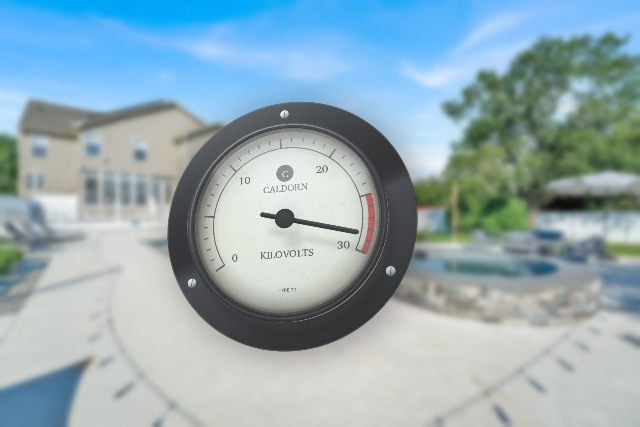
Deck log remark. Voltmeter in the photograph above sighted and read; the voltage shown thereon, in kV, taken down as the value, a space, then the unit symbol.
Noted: 28.5 kV
